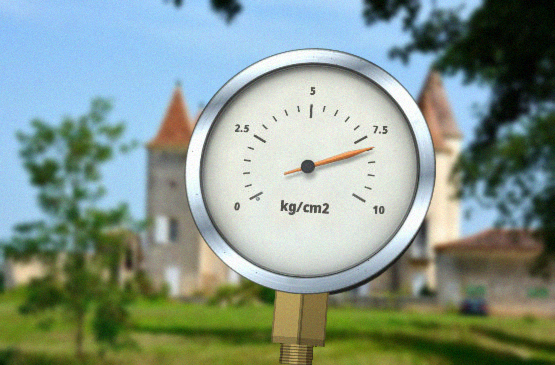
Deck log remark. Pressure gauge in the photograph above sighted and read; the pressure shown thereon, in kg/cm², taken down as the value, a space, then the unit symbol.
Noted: 8 kg/cm²
